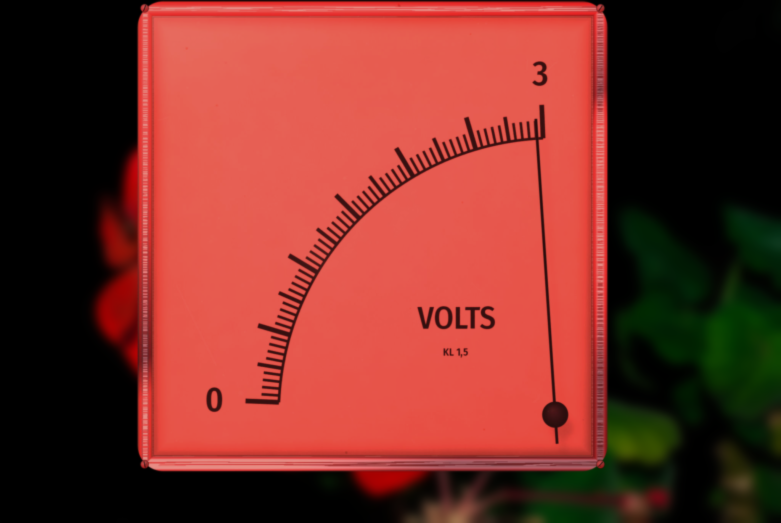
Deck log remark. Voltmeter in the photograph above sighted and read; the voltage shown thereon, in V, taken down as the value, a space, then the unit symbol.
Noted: 2.95 V
